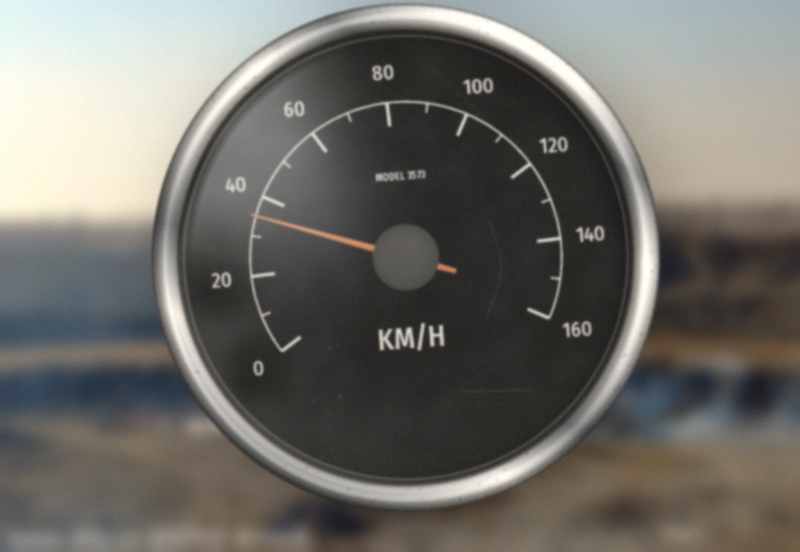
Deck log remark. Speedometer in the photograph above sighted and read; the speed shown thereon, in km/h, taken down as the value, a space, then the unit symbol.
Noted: 35 km/h
